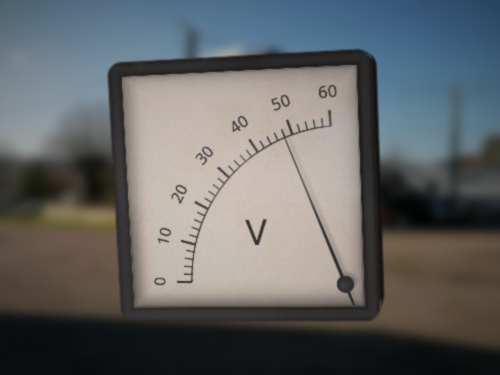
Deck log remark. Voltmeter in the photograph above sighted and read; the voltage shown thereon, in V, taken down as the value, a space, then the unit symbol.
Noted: 48 V
